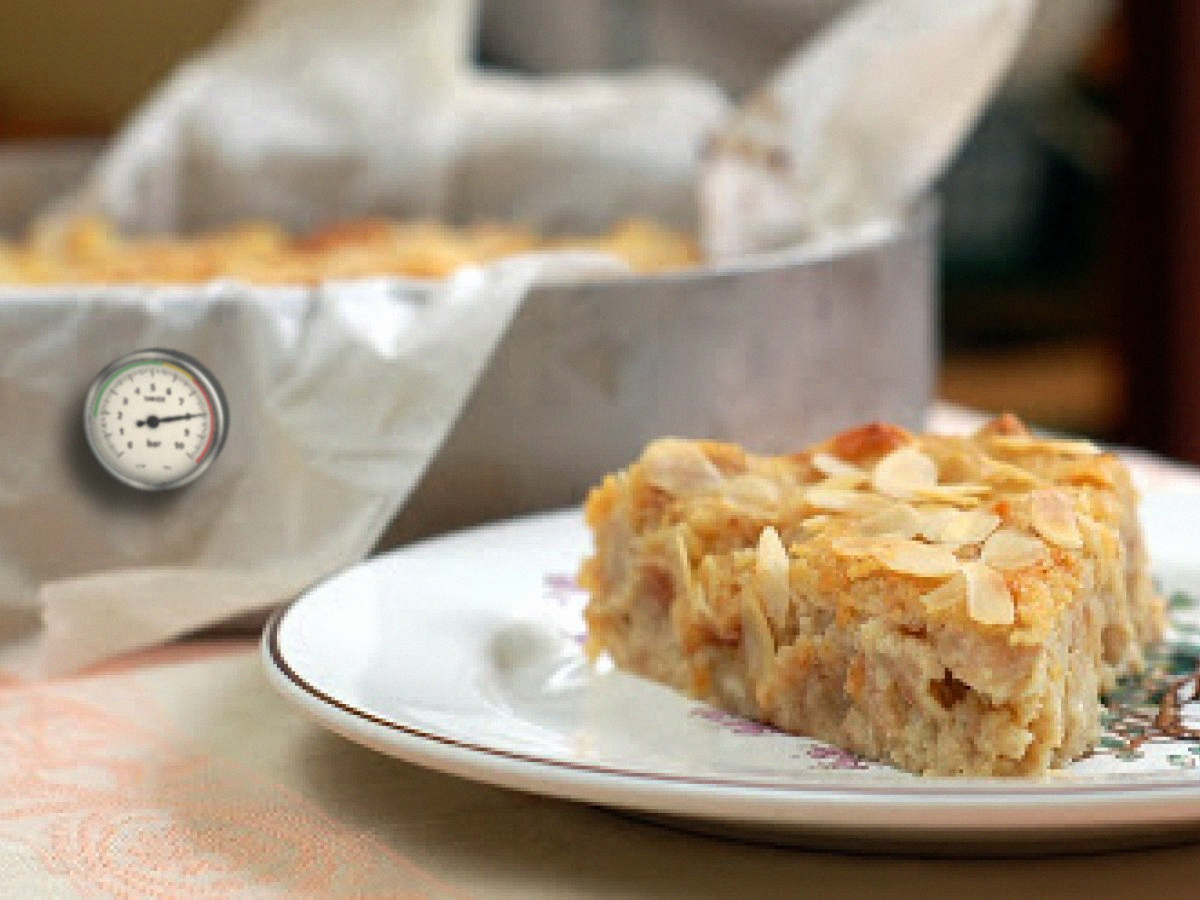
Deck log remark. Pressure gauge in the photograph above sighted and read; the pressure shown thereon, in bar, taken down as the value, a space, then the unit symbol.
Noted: 8 bar
